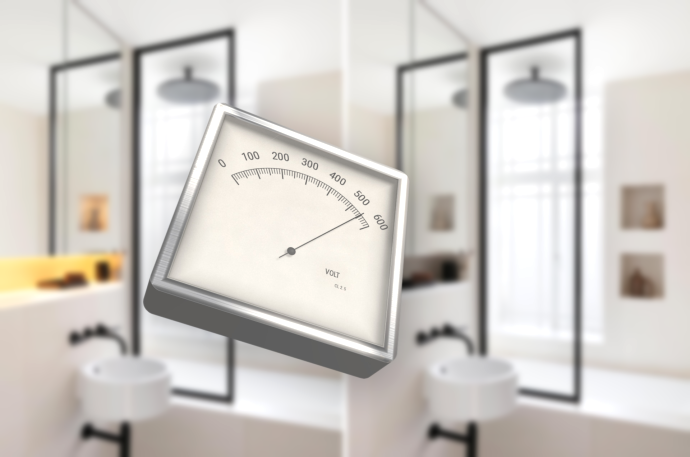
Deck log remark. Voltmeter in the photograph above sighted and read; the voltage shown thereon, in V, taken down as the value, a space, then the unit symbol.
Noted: 550 V
